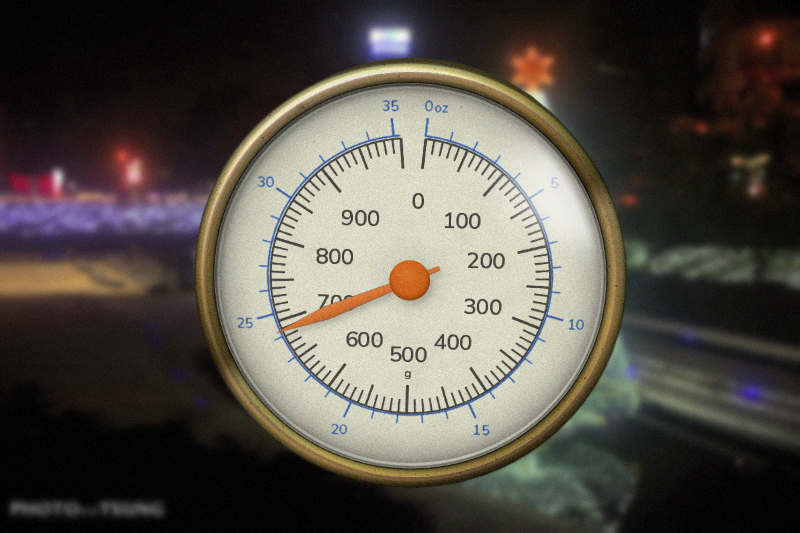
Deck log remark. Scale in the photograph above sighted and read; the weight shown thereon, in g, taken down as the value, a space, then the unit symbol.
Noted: 690 g
